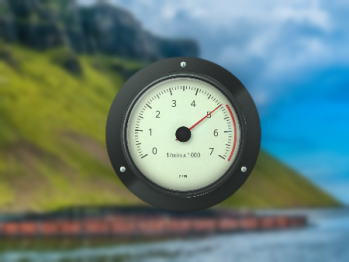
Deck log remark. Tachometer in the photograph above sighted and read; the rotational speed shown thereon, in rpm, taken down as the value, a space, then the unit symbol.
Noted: 5000 rpm
